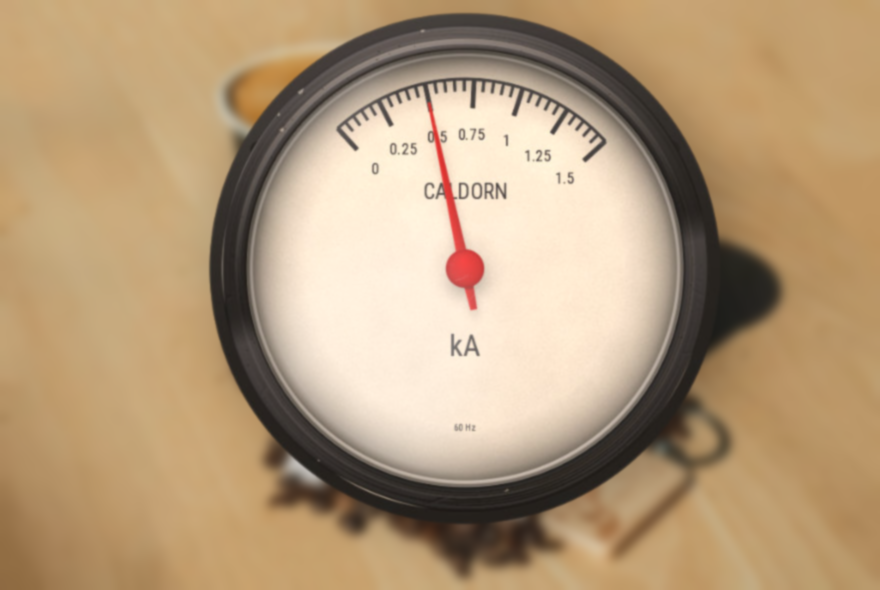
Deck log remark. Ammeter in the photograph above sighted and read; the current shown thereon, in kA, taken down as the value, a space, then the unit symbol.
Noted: 0.5 kA
